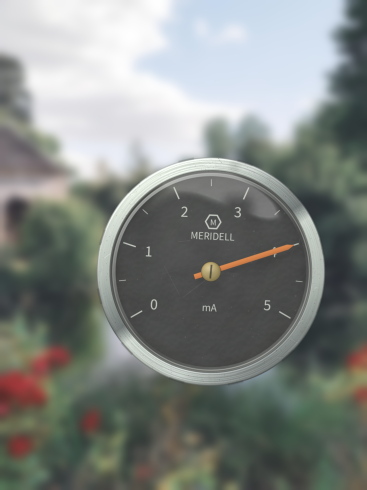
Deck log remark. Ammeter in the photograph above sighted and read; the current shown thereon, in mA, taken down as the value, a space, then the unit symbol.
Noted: 4 mA
